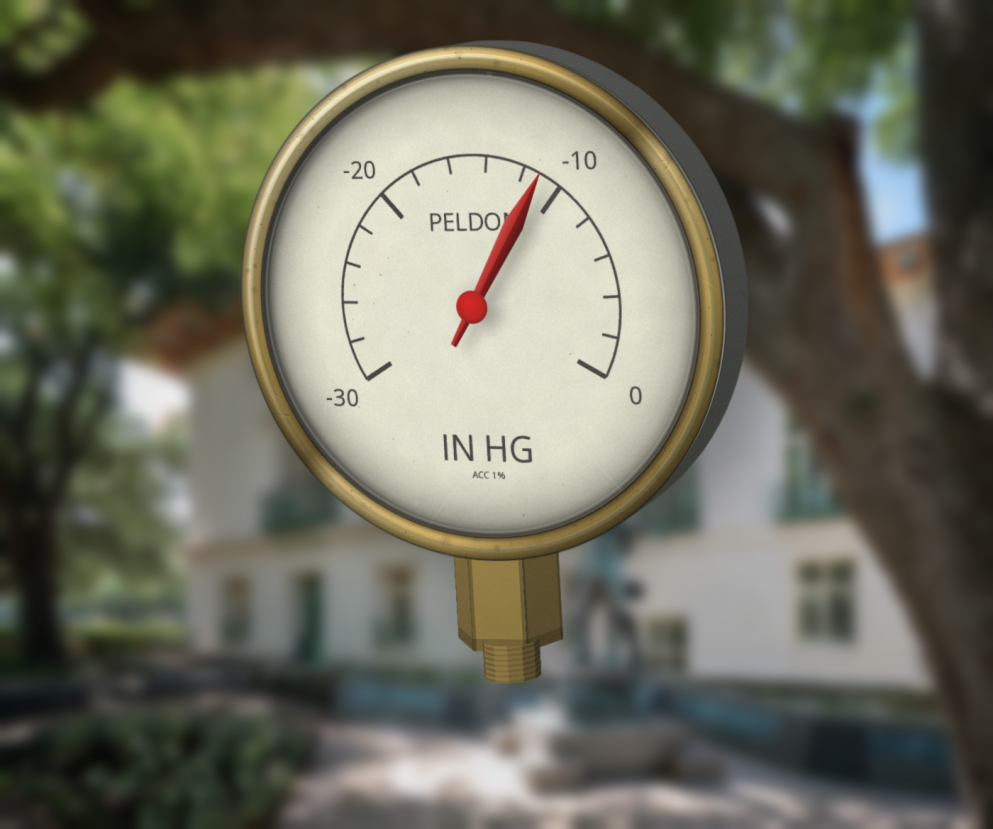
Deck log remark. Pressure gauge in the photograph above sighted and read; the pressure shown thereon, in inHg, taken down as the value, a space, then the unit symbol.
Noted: -11 inHg
